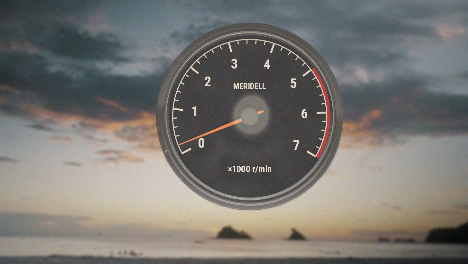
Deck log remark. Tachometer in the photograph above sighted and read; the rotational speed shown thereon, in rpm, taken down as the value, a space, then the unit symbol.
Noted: 200 rpm
